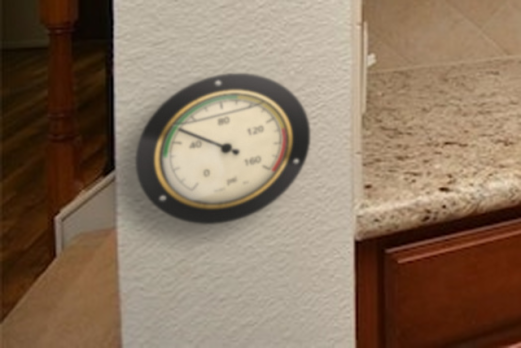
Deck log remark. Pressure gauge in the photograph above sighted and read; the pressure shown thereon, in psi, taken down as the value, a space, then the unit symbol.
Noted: 50 psi
